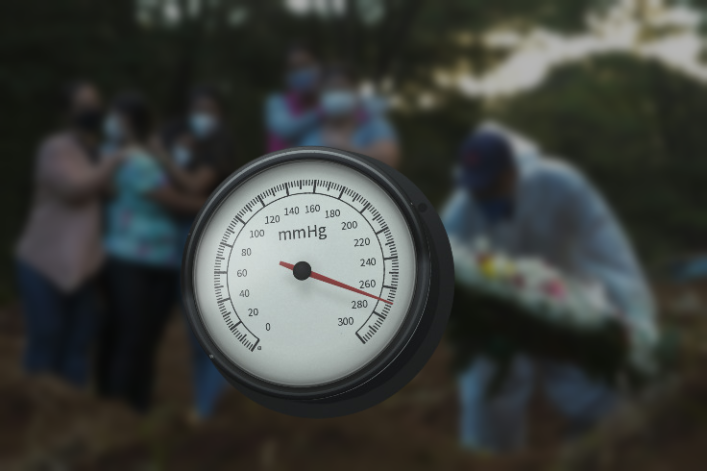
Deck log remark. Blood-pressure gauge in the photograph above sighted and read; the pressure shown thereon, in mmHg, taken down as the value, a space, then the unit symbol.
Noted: 270 mmHg
